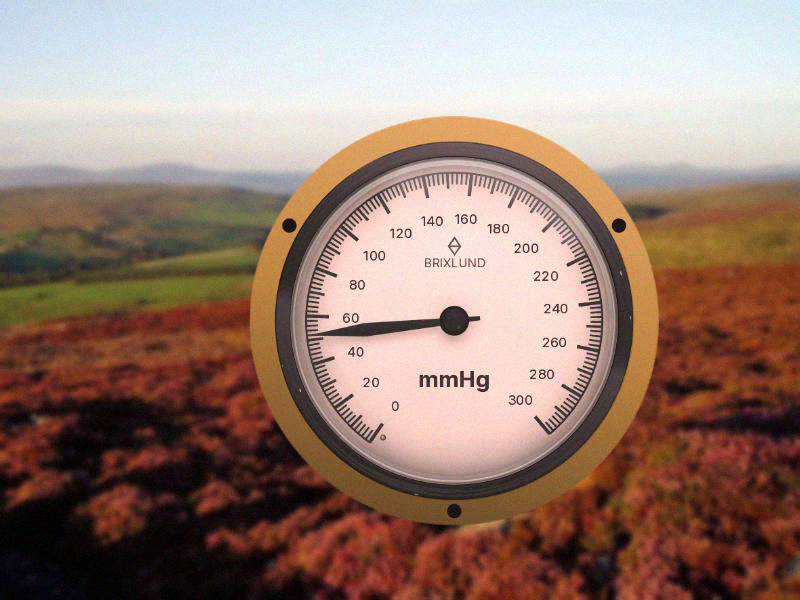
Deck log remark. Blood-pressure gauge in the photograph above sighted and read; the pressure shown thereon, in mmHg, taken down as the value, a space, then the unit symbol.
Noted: 52 mmHg
